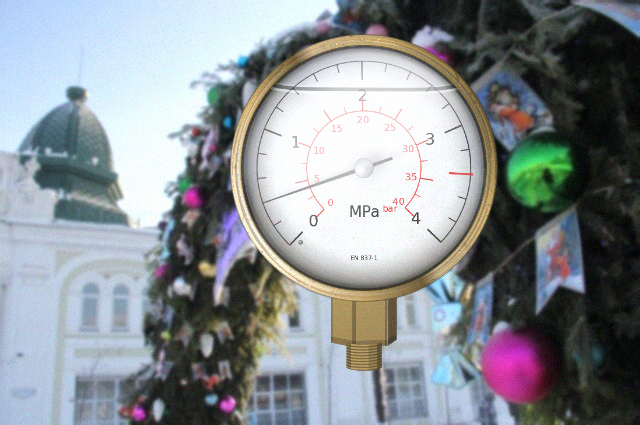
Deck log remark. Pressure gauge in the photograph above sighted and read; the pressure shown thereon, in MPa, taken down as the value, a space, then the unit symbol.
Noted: 0.4 MPa
